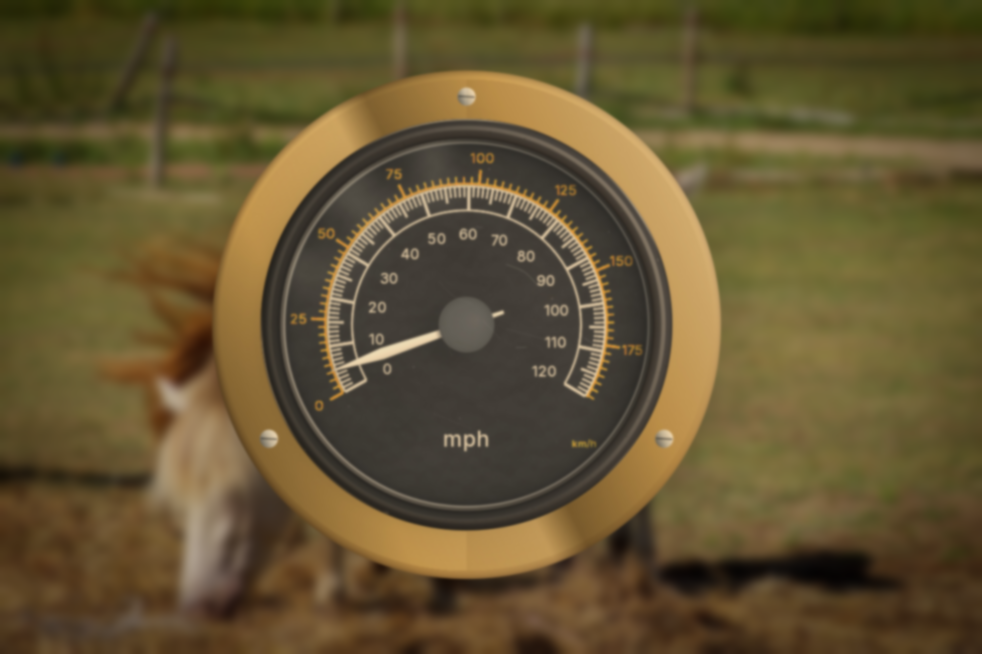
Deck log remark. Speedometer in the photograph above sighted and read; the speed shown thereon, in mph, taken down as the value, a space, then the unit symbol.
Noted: 5 mph
